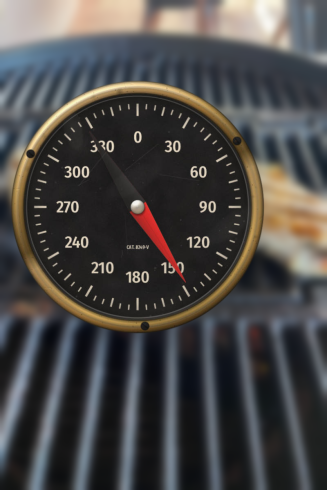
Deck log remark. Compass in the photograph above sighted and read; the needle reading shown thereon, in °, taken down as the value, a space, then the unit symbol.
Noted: 147.5 °
